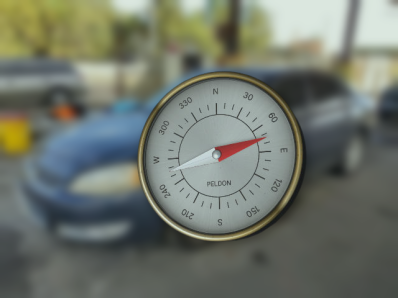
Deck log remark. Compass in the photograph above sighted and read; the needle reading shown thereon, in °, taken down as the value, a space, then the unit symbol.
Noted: 75 °
